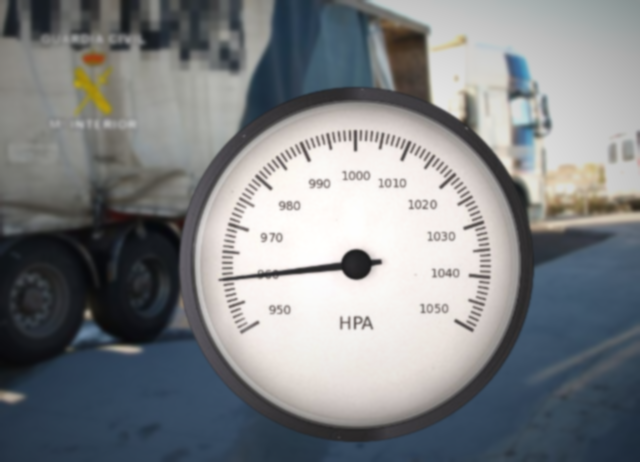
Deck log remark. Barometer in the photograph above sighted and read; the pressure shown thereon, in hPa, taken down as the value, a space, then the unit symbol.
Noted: 960 hPa
